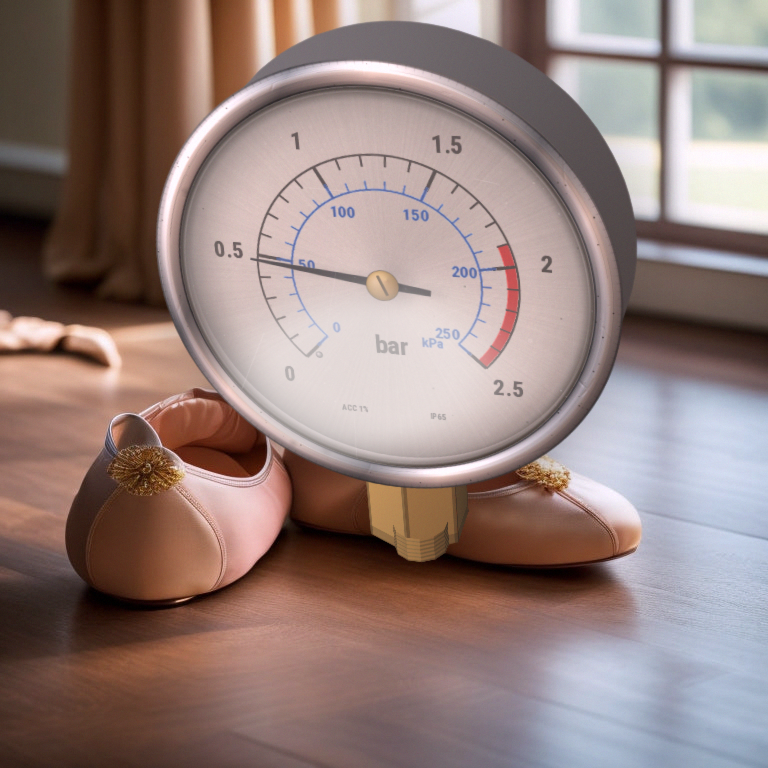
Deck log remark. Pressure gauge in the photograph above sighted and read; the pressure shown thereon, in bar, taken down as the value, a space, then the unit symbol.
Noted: 0.5 bar
